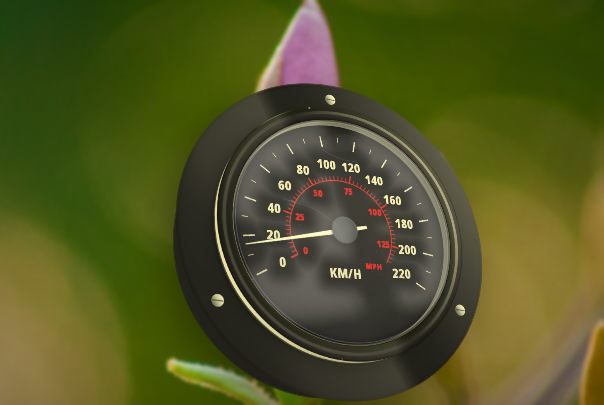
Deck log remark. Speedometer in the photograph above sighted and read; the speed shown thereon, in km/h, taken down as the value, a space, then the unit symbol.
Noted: 15 km/h
